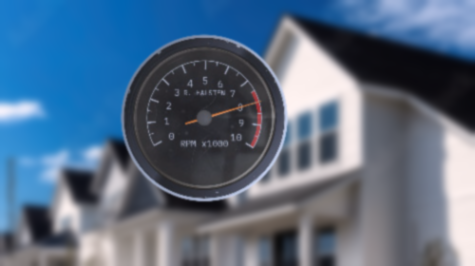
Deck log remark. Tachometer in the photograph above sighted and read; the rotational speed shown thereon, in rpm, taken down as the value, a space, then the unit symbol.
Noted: 8000 rpm
